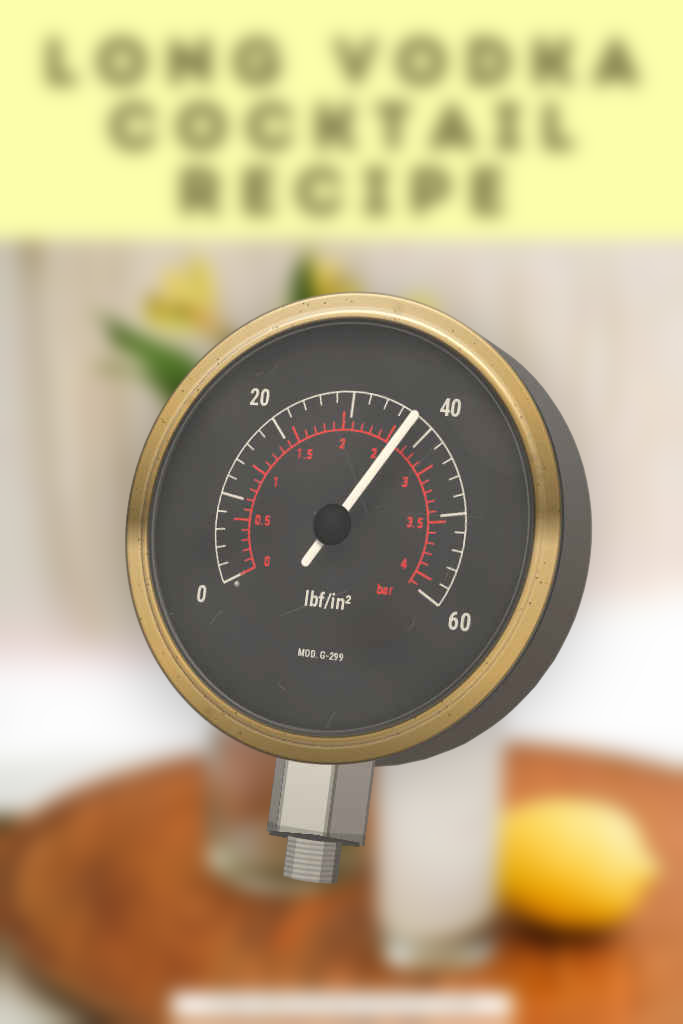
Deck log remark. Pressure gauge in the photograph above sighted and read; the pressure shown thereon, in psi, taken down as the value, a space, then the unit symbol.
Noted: 38 psi
